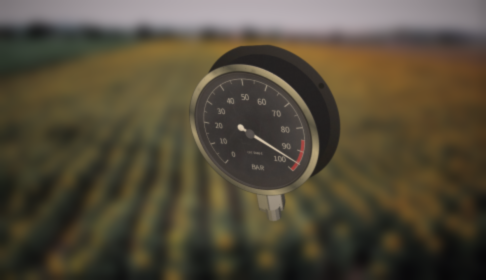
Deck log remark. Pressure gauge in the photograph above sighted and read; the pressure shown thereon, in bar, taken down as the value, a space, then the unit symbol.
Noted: 95 bar
